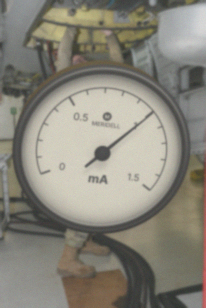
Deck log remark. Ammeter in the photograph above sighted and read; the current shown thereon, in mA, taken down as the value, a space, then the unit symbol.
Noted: 1 mA
